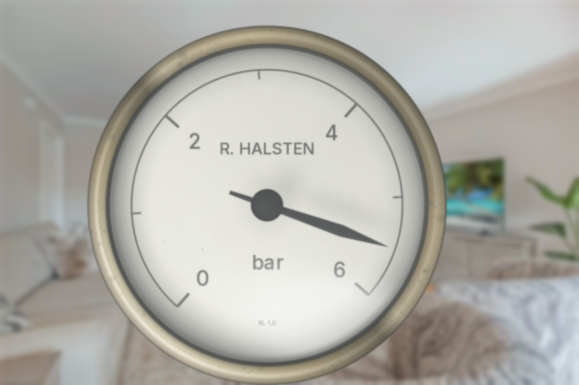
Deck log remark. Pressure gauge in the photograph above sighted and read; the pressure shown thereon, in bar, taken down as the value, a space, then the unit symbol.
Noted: 5.5 bar
